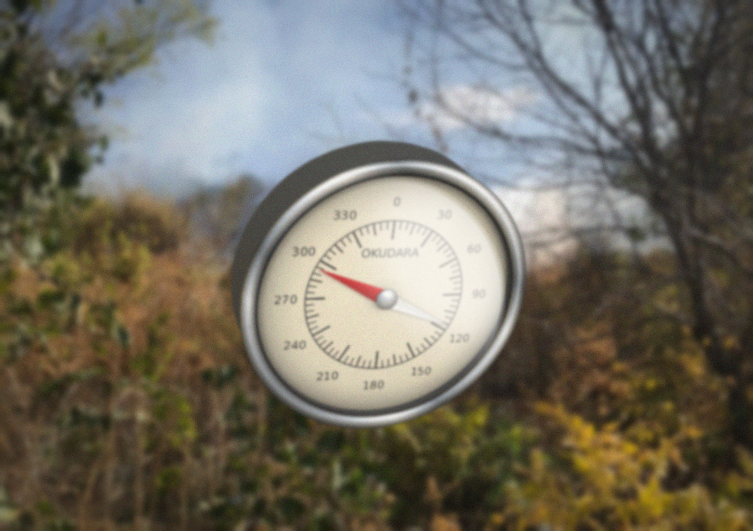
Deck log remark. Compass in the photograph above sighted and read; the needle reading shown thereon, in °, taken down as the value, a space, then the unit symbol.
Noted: 295 °
